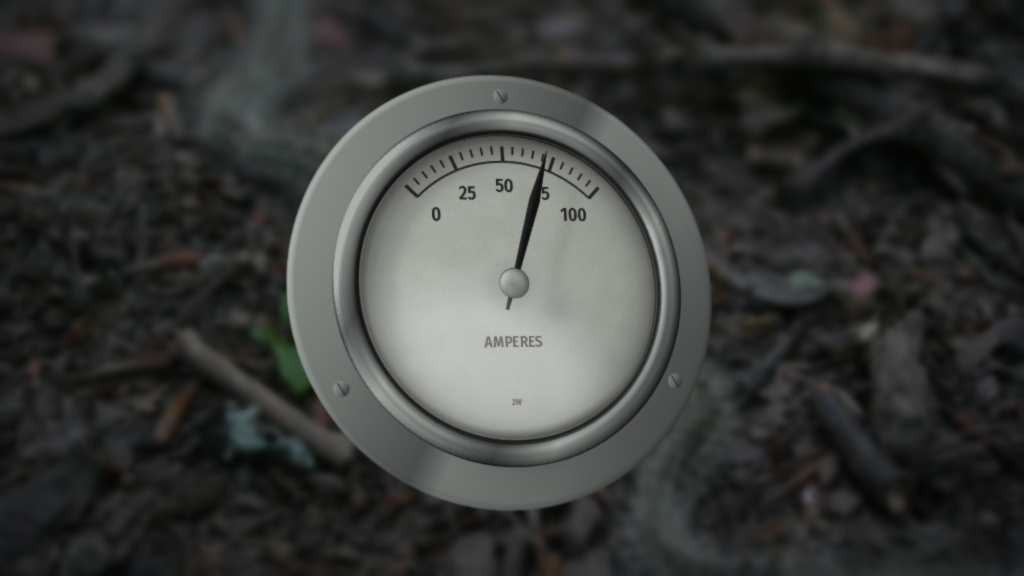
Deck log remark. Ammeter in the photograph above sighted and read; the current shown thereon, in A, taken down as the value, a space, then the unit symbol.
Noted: 70 A
